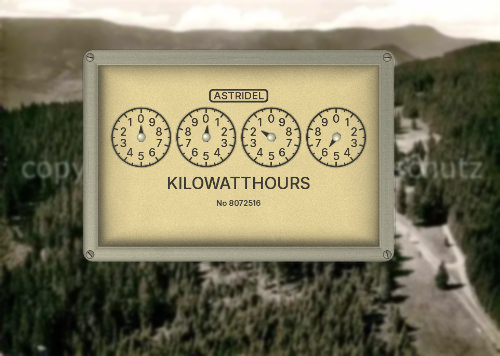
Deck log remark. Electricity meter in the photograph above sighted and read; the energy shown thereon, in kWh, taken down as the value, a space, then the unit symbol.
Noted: 16 kWh
